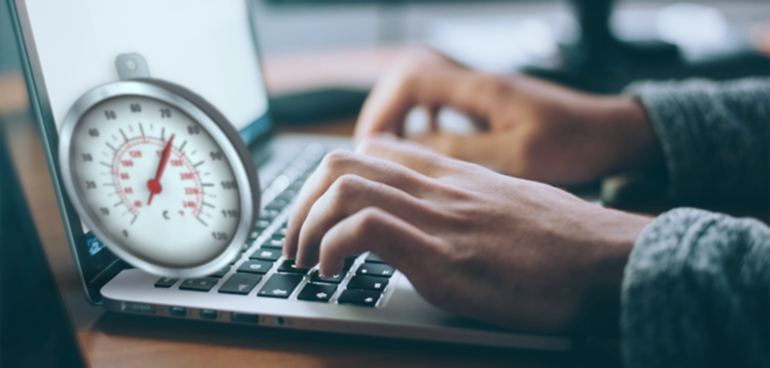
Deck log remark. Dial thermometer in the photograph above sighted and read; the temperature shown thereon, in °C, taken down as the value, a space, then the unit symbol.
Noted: 75 °C
